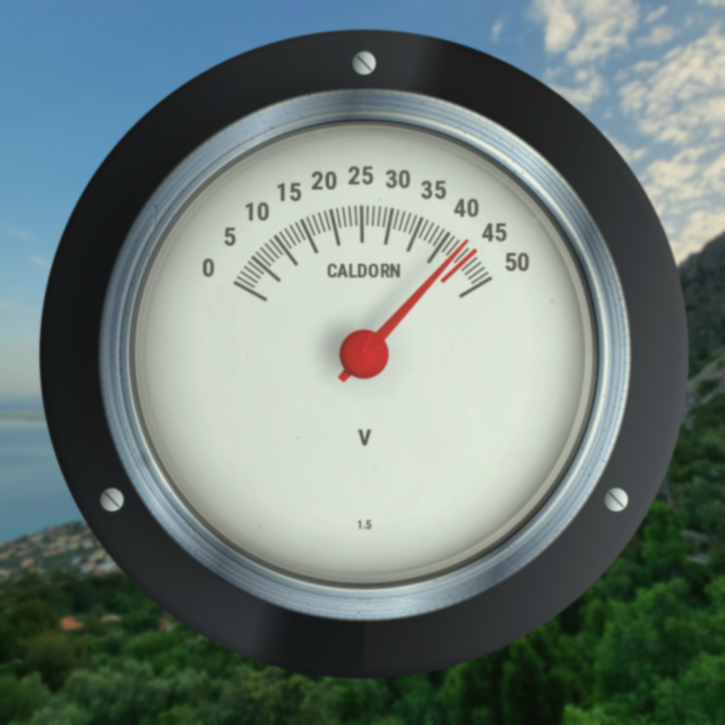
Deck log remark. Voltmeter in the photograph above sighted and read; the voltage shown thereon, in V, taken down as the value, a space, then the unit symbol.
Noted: 43 V
